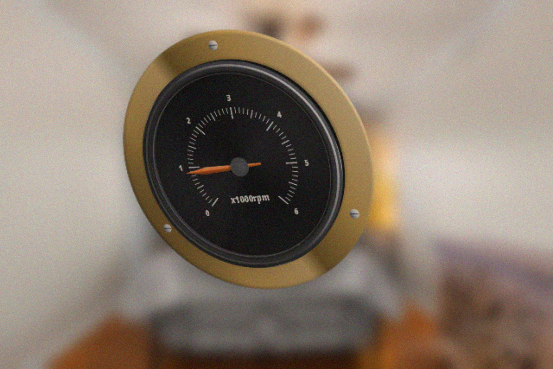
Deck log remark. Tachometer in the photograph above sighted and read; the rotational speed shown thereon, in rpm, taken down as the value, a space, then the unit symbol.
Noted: 900 rpm
